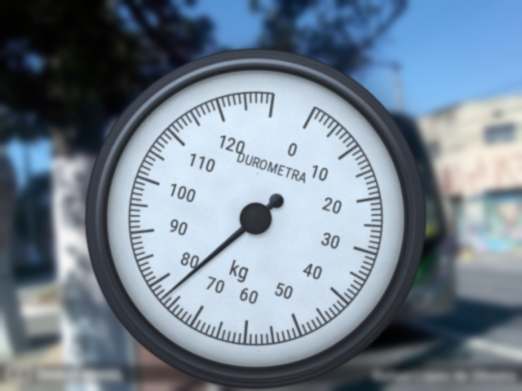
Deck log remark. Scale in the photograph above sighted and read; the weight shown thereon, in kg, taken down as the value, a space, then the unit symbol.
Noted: 77 kg
